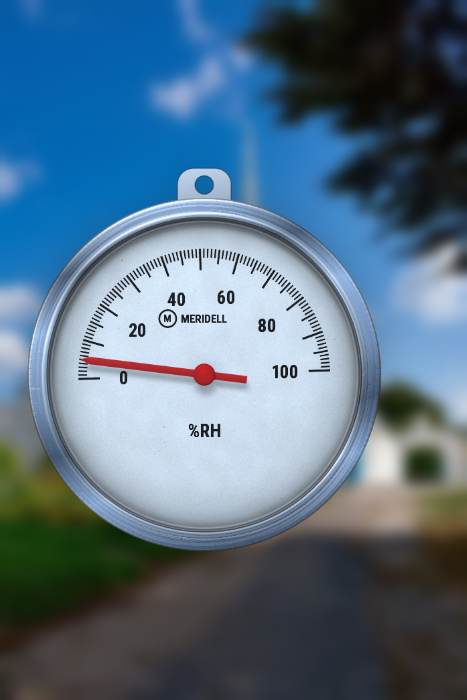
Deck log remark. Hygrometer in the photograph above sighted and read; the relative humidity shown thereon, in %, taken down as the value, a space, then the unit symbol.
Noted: 5 %
